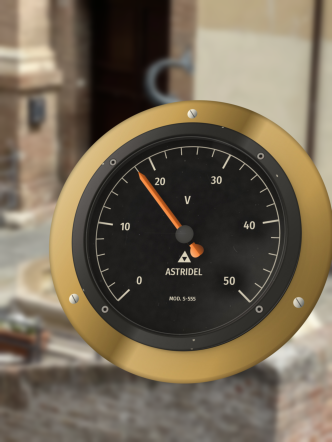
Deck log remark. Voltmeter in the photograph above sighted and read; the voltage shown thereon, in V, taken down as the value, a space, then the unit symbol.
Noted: 18 V
